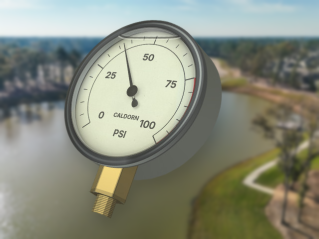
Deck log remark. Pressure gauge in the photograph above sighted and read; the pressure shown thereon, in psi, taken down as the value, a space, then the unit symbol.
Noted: 37.5 psi
